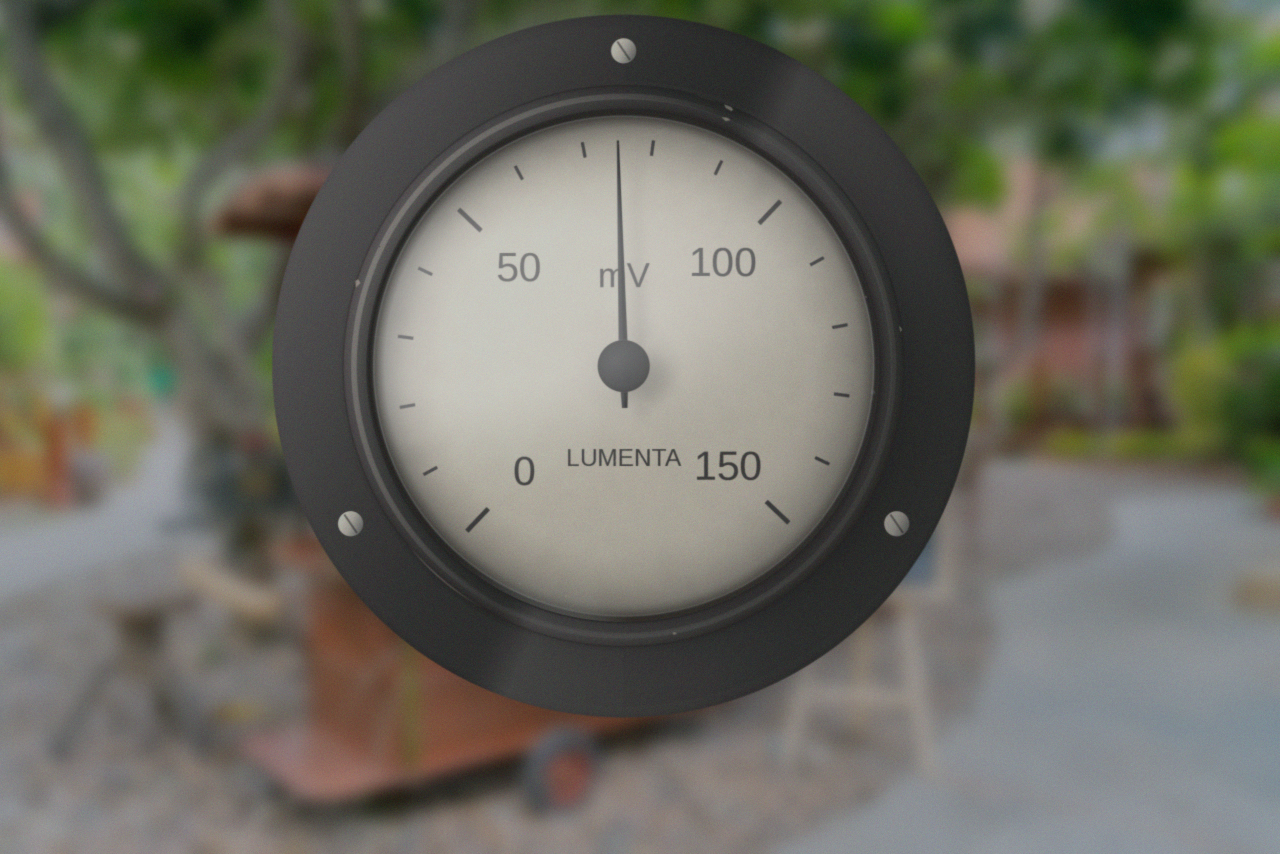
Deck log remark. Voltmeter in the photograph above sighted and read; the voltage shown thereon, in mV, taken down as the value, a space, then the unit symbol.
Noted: 75 mV
